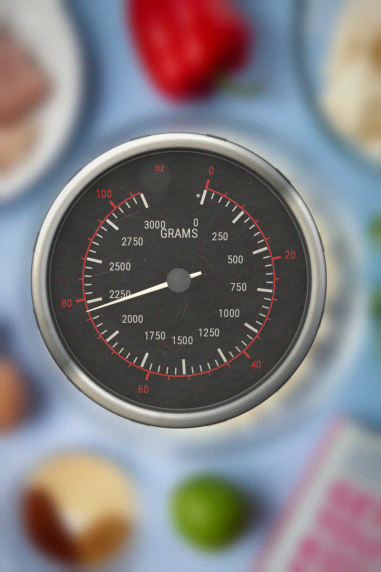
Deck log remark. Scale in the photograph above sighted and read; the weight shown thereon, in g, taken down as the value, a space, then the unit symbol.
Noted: 2200 g
